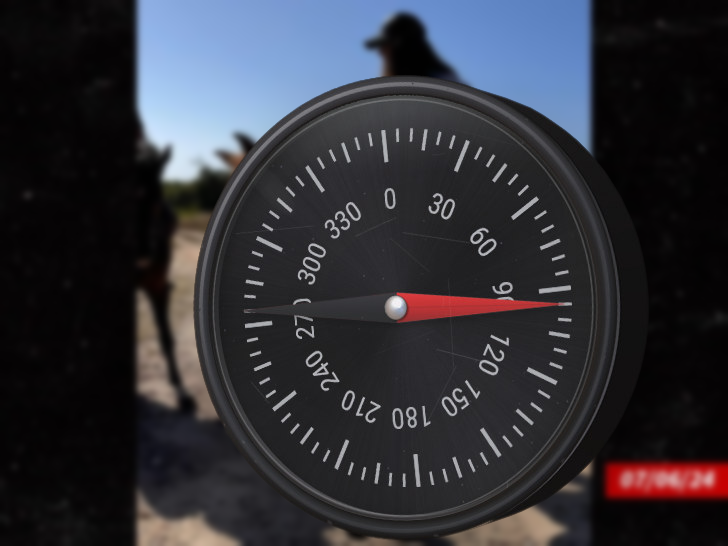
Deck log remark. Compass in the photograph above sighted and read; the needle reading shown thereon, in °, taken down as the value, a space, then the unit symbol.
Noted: 95 °
